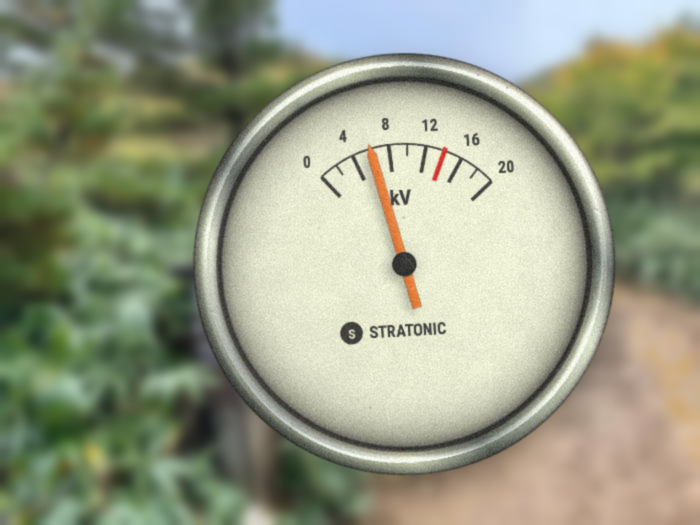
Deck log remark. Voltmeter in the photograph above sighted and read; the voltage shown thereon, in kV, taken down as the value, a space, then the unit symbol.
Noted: 6 kV
